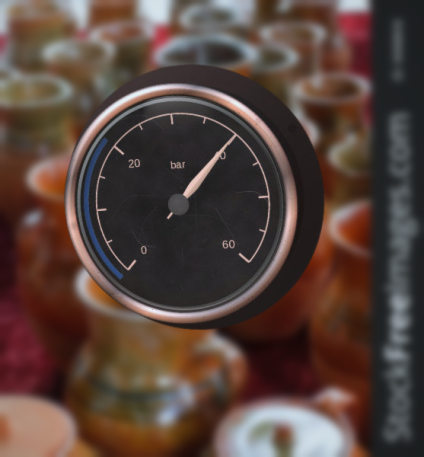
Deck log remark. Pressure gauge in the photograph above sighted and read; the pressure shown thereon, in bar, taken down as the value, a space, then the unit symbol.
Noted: 40 bar
